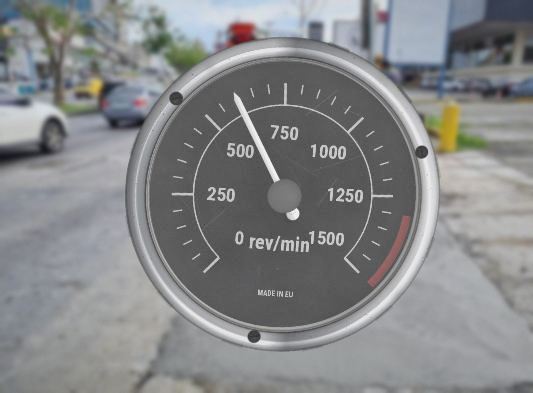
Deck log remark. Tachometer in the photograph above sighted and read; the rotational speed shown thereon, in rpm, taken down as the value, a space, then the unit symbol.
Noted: 600 rpm
